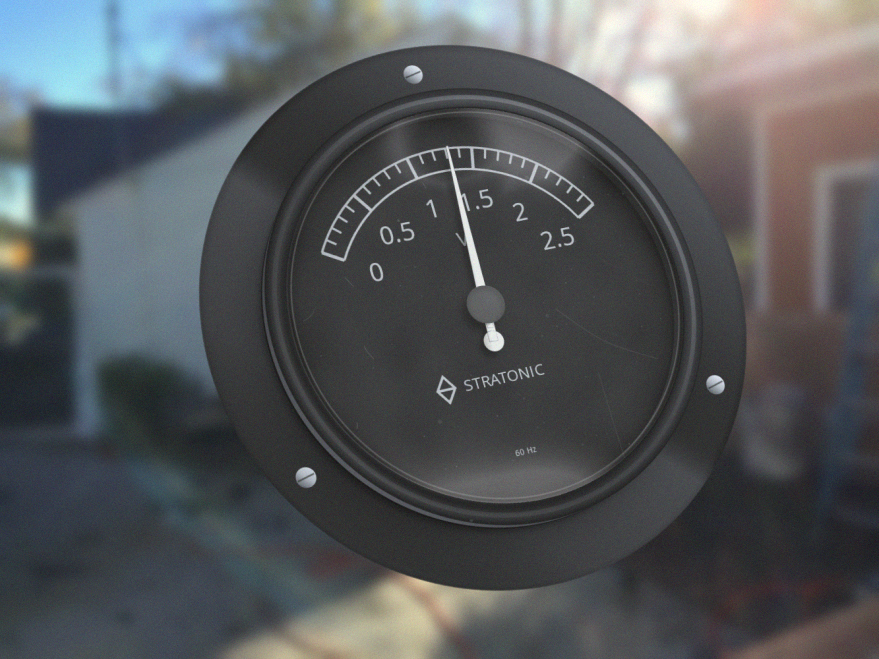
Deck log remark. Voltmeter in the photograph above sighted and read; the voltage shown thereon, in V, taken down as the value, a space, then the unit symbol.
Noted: 1.3 V
